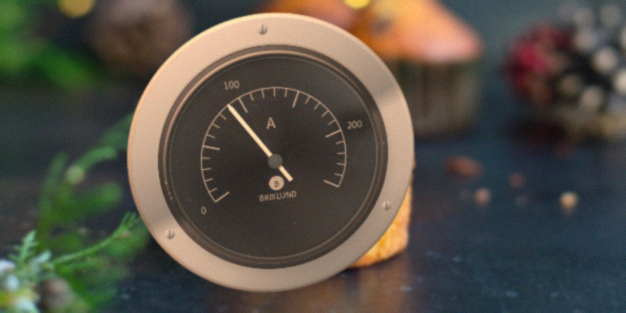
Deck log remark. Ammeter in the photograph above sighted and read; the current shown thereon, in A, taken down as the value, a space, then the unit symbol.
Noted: 90 A
